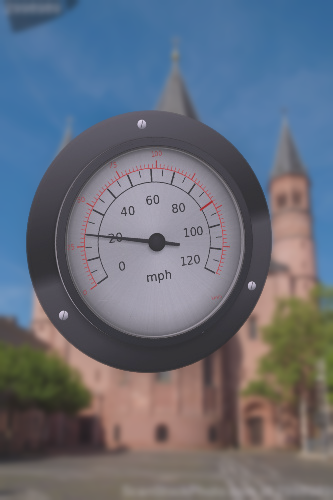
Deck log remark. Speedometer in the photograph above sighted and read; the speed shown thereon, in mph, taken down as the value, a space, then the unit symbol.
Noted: 20 mph
